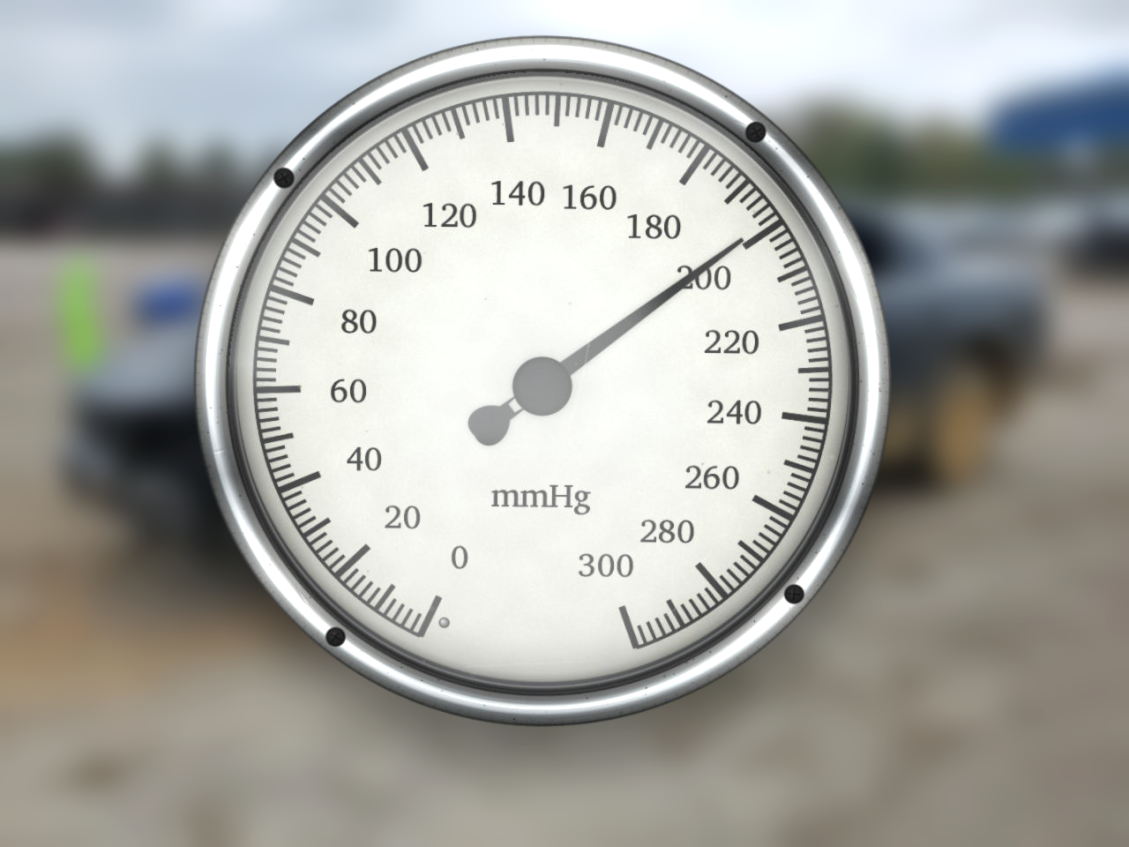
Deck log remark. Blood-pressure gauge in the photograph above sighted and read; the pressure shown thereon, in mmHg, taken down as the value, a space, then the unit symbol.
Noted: 198 mmHg
